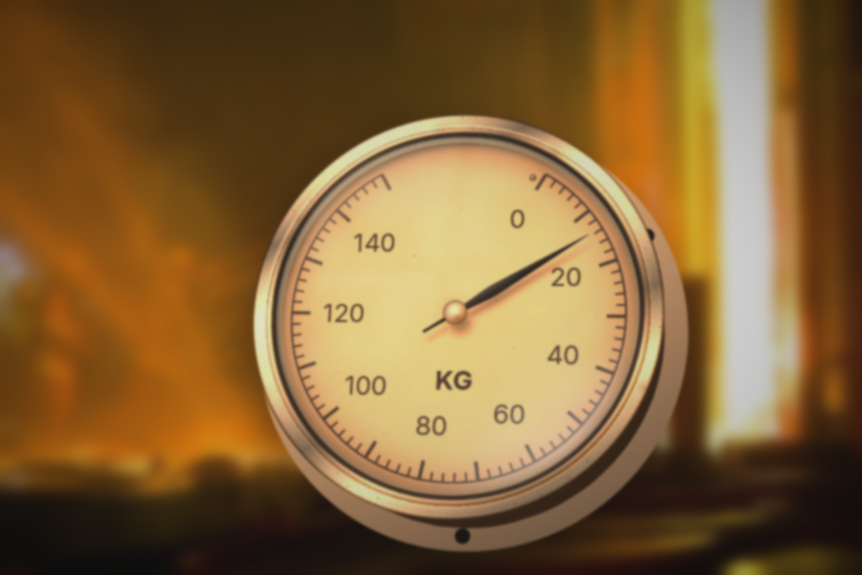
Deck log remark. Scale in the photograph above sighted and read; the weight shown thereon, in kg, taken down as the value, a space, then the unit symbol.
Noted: 14 kg
